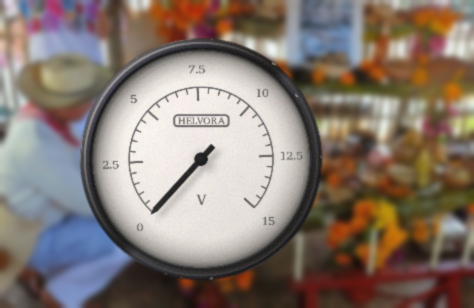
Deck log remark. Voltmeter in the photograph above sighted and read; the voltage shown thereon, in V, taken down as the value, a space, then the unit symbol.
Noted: 0 V
